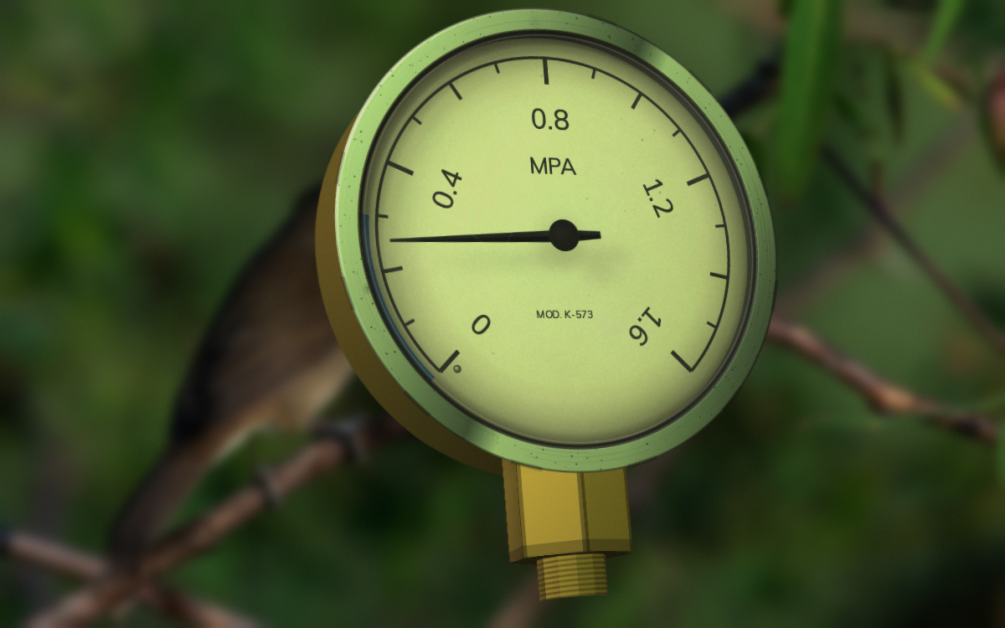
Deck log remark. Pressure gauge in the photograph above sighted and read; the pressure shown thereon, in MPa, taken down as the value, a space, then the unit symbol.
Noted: 0.25 MPa
